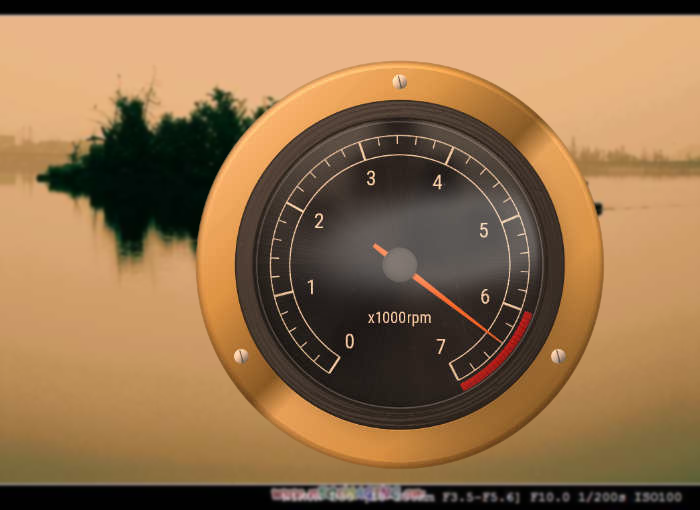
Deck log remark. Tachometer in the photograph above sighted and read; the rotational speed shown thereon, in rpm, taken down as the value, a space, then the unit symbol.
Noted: 6400 rpm
